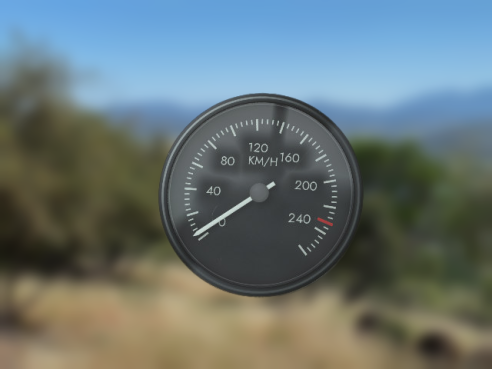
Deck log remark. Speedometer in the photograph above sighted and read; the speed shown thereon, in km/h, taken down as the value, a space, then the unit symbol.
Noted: 4 km/h
